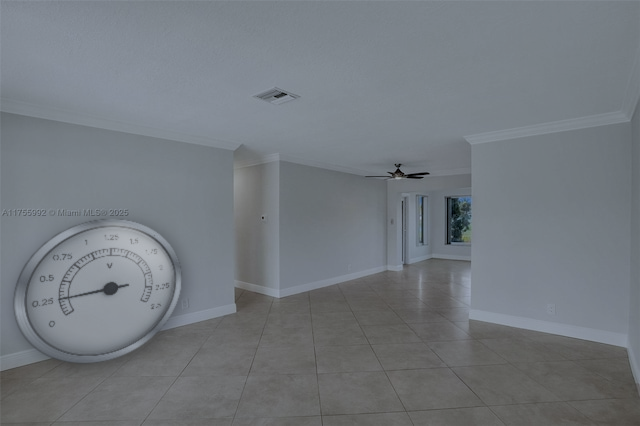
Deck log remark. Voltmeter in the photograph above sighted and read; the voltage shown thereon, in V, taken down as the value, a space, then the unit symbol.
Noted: 0.25 V
